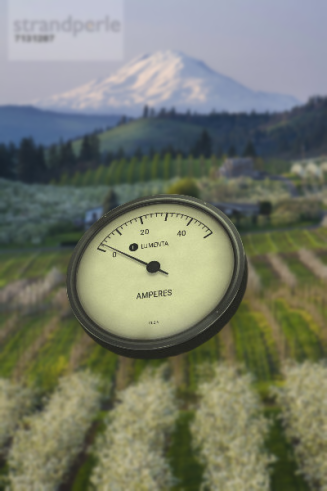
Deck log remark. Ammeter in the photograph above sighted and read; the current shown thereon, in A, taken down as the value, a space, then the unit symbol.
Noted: 2 A
